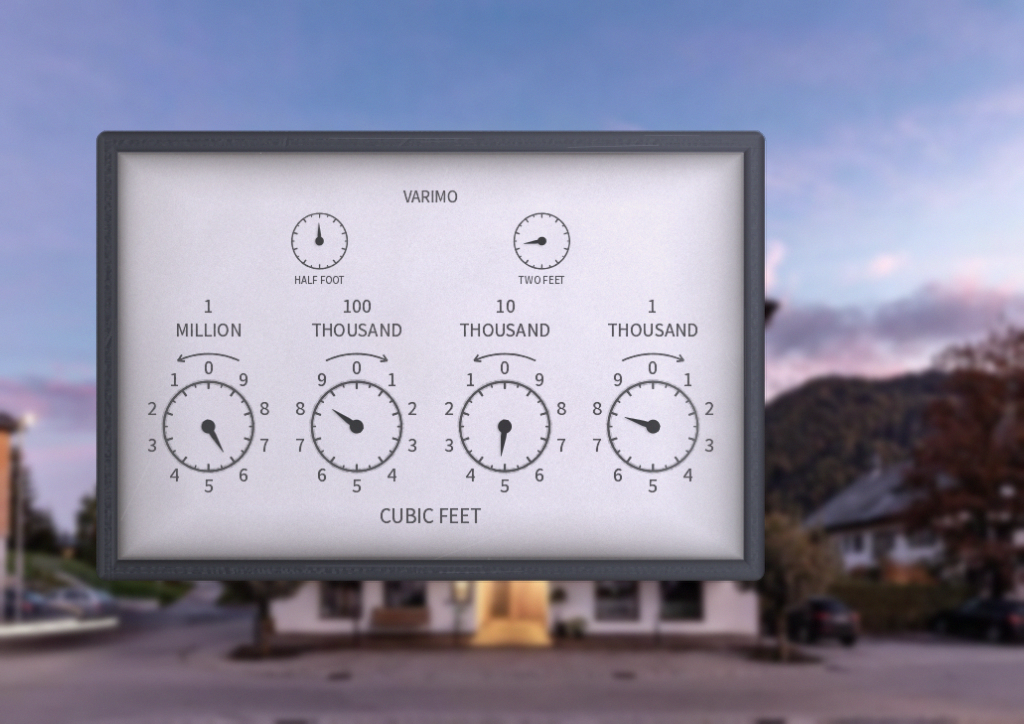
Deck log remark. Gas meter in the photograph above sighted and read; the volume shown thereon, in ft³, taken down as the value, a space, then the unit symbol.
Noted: 584800 ft³
